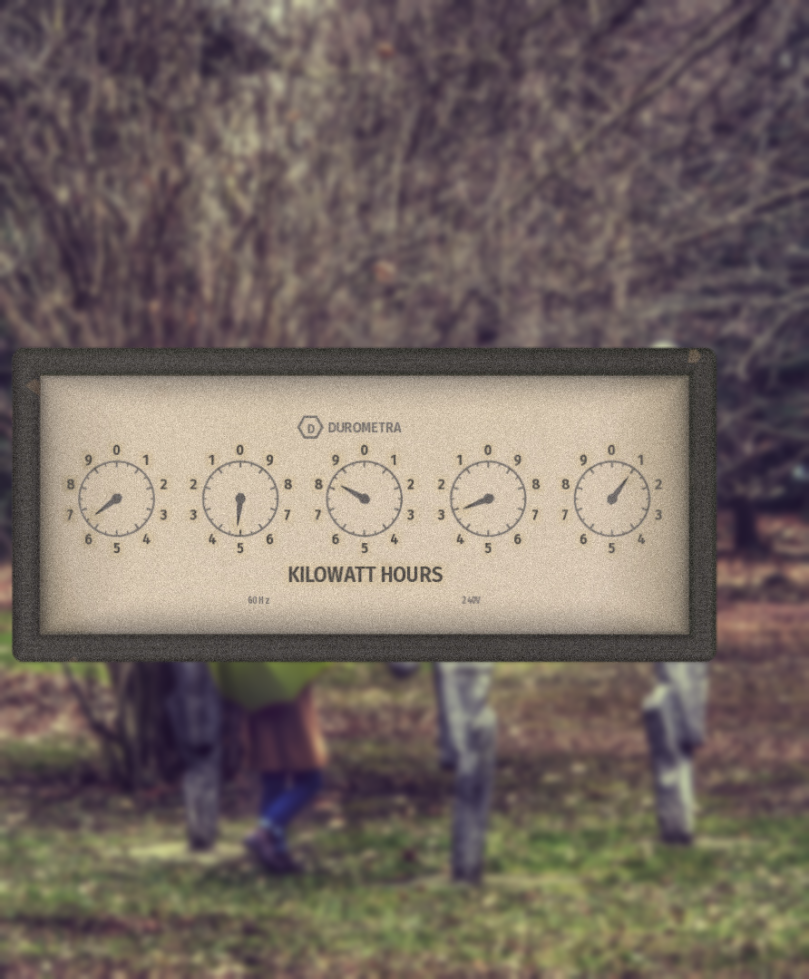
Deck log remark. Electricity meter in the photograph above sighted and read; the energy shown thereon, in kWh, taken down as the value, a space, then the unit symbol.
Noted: 64831 kWh
